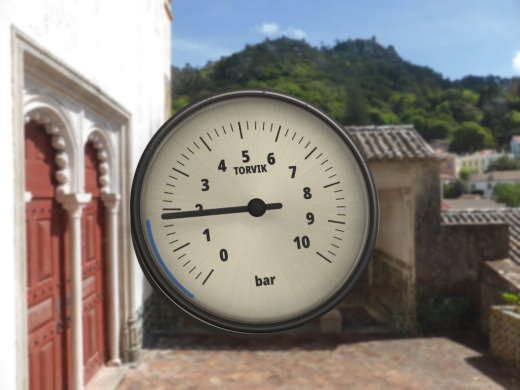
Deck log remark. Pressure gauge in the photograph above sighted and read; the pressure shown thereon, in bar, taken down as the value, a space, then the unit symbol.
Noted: 1.8 bar
